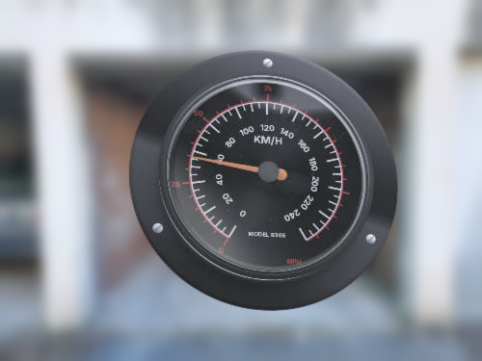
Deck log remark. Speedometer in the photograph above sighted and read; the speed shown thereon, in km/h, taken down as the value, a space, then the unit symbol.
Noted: 55 km/h
